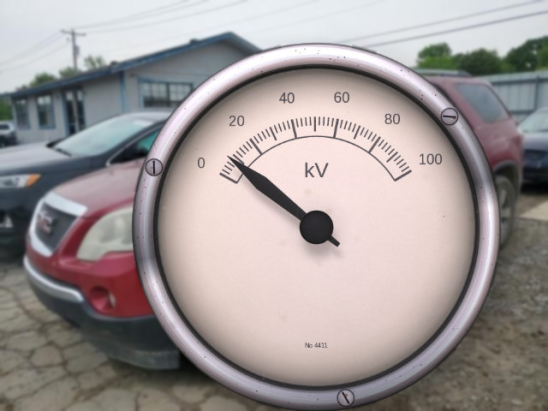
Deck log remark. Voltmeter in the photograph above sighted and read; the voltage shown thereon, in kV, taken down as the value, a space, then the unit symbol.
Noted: 8 kV
